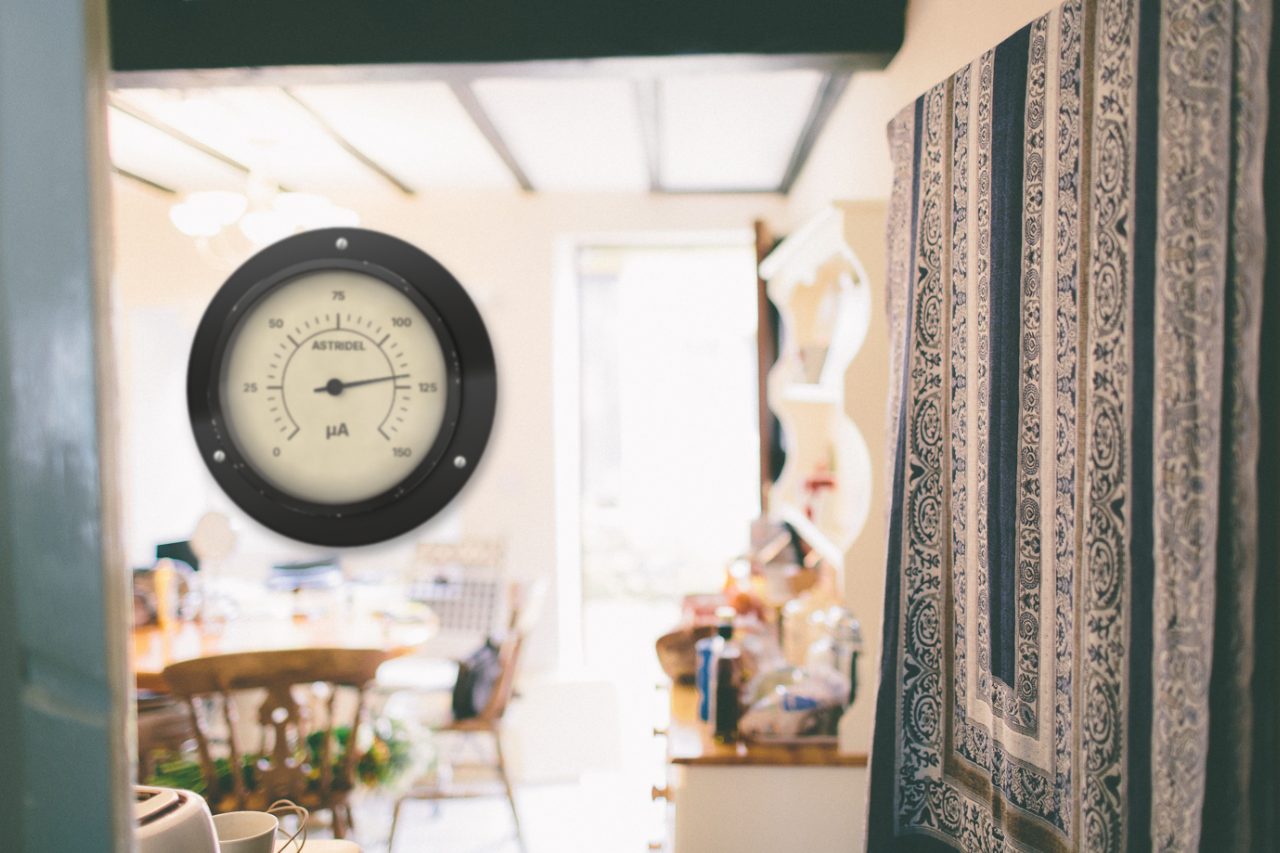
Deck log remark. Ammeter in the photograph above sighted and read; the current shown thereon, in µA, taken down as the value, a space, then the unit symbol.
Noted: 120 µA
